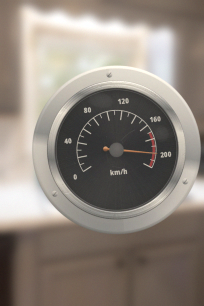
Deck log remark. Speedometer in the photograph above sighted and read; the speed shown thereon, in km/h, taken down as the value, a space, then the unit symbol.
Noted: 200 km/h
